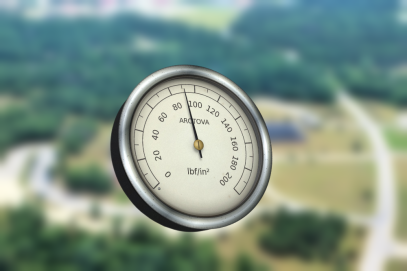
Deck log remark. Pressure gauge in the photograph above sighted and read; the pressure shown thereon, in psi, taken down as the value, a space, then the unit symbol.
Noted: 90 psi
